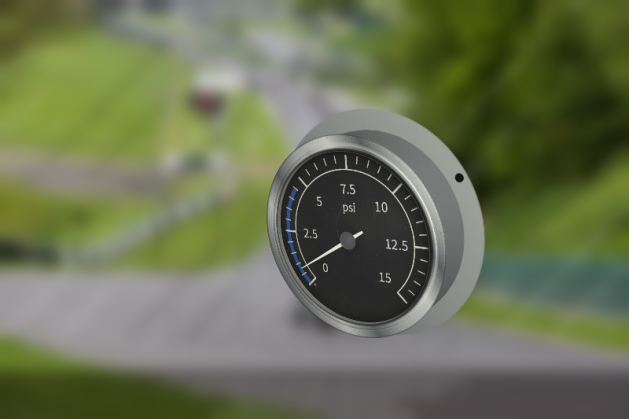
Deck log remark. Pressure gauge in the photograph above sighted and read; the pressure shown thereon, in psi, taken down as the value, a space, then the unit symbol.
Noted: 0.75 psi
